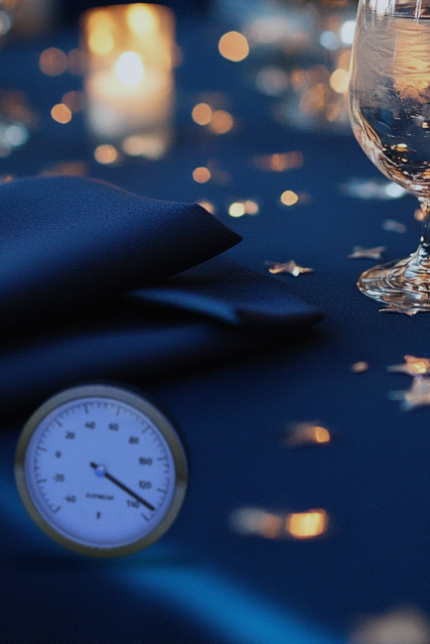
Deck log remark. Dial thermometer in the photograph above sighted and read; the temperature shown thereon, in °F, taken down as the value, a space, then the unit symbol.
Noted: 132 °F
